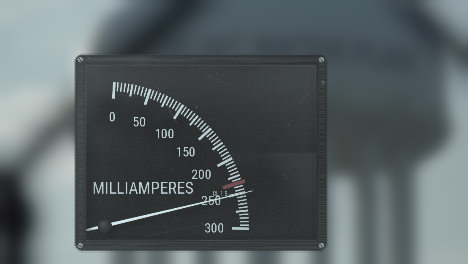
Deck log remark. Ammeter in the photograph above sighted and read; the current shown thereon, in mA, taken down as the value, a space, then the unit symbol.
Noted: 250 mA
